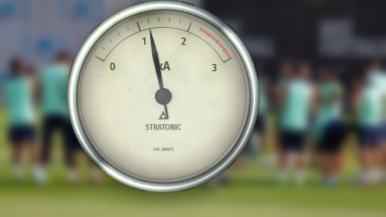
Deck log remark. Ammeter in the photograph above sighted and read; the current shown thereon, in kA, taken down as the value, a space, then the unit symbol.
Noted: 1.2 kA
